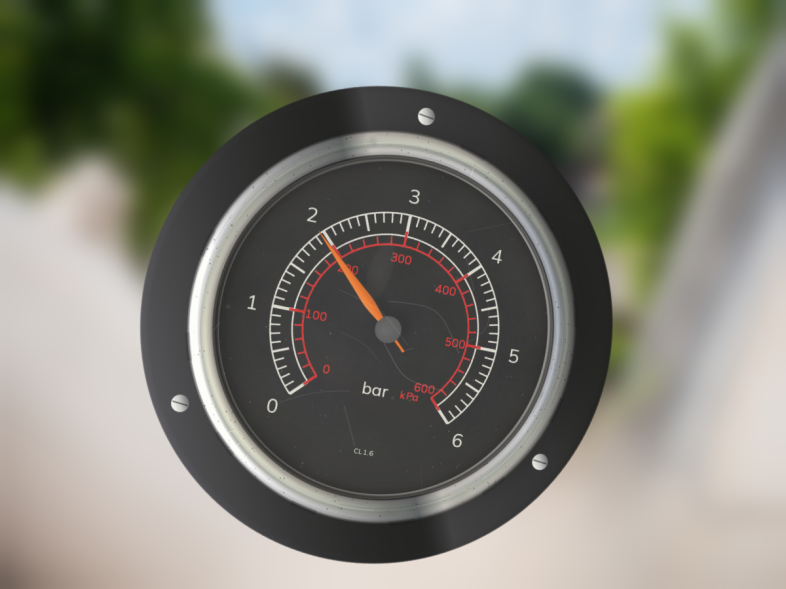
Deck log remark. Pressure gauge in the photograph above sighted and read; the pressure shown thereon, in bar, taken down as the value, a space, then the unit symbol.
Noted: 1.95 bar
